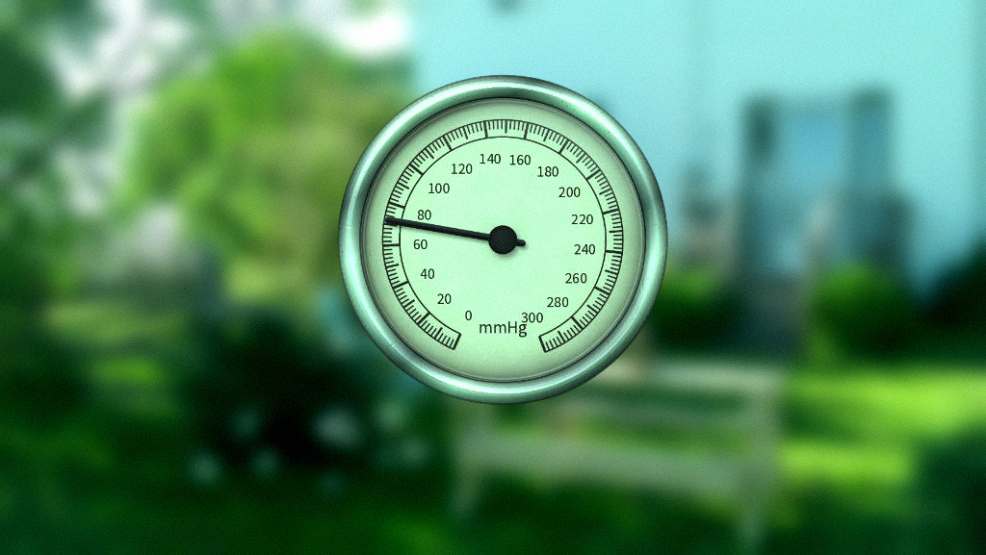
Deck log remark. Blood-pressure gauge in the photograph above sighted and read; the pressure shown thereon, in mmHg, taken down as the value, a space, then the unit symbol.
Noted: 72 mmHg
